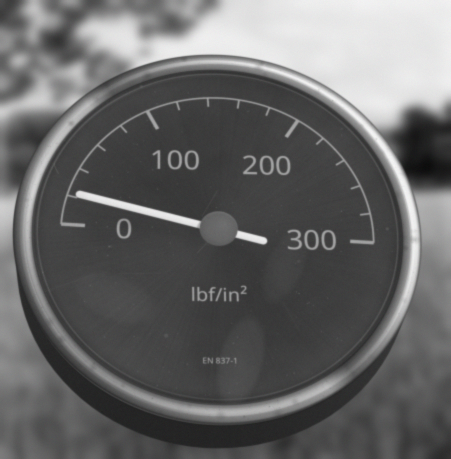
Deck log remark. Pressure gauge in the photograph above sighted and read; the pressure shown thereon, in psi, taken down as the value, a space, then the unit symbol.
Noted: 20 psi
